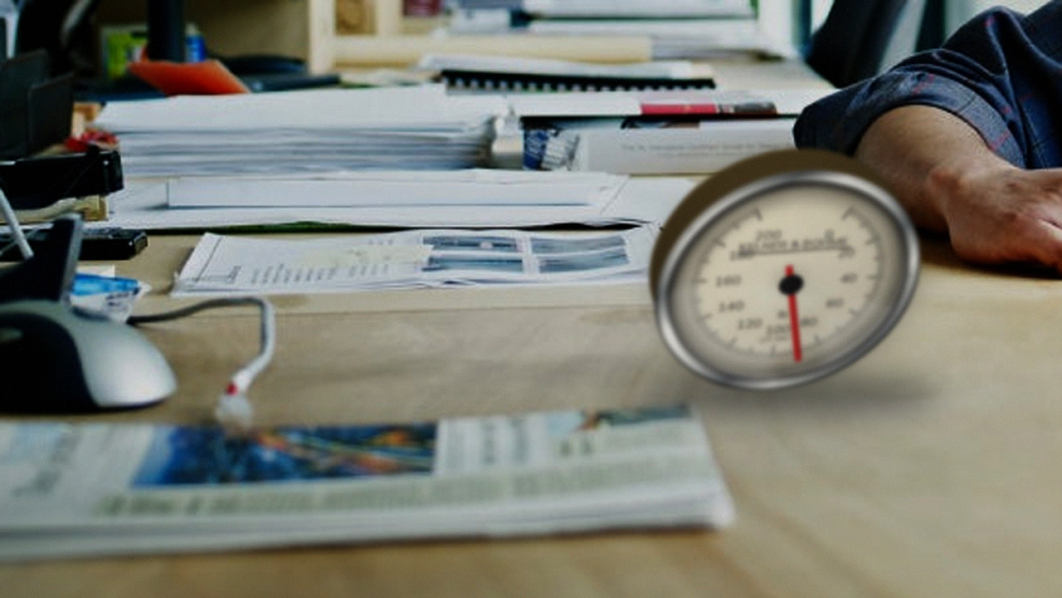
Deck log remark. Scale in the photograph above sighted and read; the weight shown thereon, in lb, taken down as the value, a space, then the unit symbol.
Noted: 90 lb
